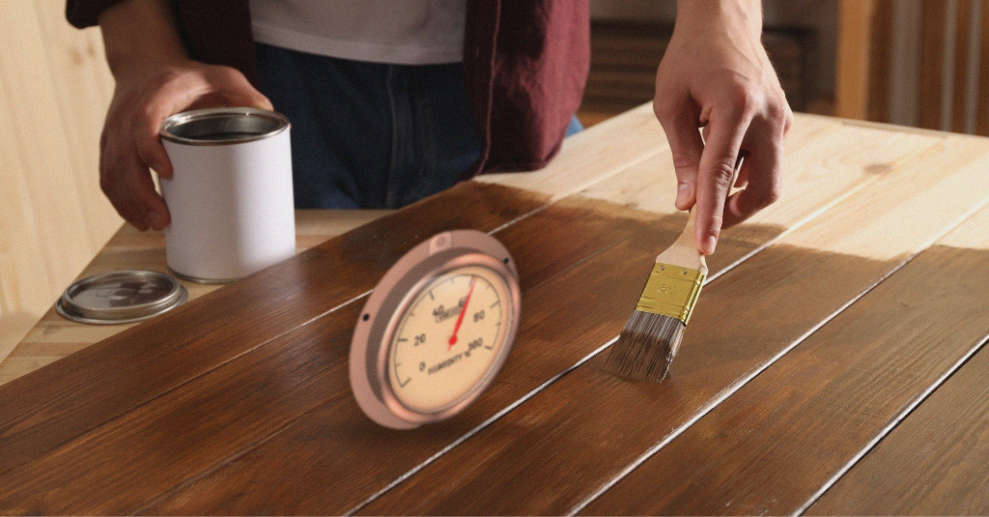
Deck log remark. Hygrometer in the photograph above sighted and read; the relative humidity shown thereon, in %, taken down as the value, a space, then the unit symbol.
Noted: 60 %
